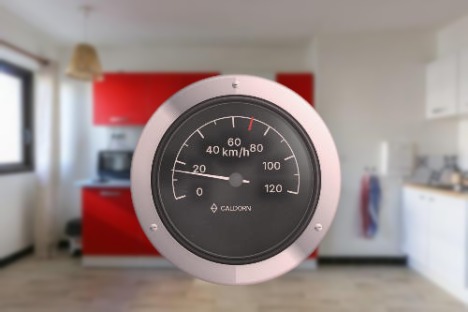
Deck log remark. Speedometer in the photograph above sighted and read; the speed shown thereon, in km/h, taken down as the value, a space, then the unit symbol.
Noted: 15 km/h
